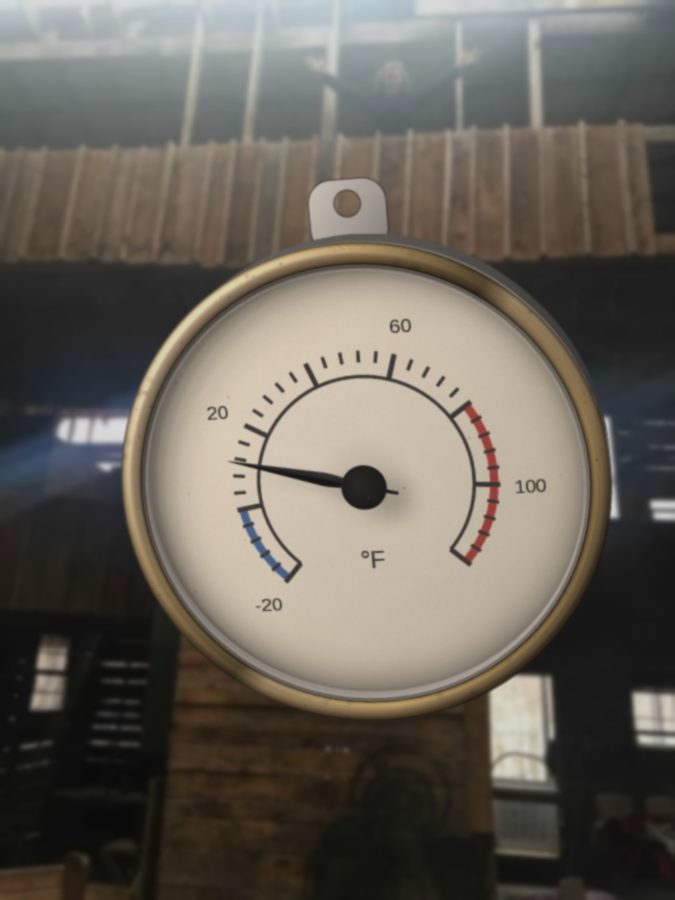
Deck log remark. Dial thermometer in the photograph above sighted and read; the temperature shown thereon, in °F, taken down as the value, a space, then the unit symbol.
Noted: 12 °F
